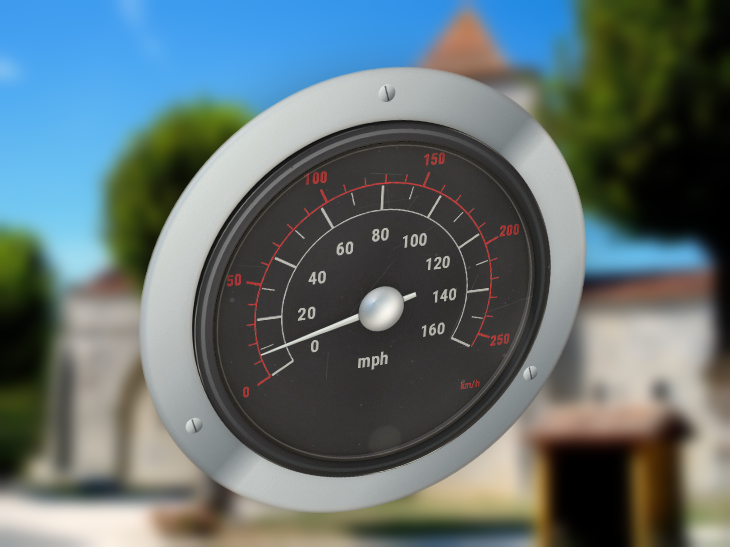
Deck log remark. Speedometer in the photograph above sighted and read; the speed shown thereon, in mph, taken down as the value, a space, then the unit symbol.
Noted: 10 mph
